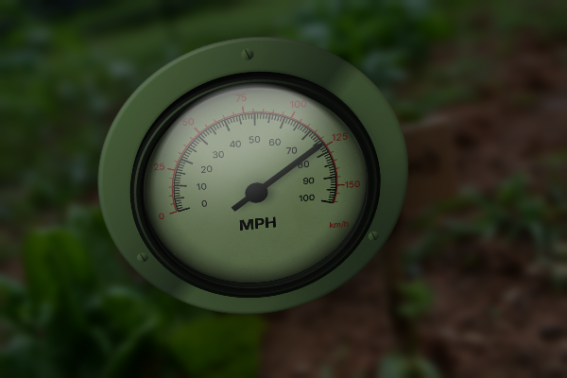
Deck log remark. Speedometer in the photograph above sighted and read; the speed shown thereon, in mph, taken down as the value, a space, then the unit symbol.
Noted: 75 mph
